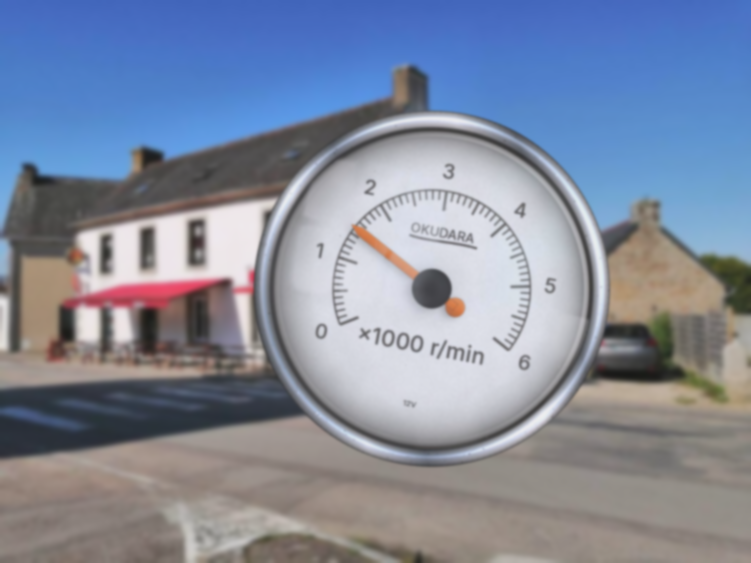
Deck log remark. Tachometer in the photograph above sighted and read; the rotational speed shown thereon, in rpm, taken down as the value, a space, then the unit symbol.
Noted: 1500 rpm
